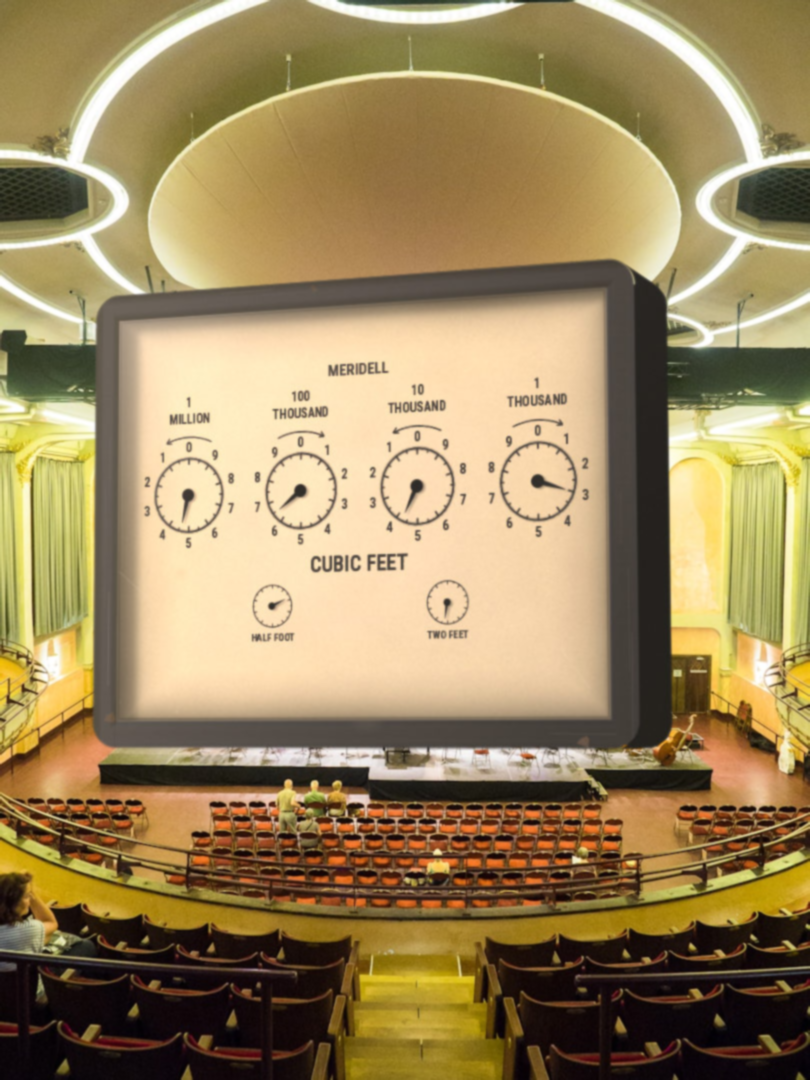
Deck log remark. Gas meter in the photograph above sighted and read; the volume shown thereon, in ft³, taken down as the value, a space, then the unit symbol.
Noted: 464300 ft³
